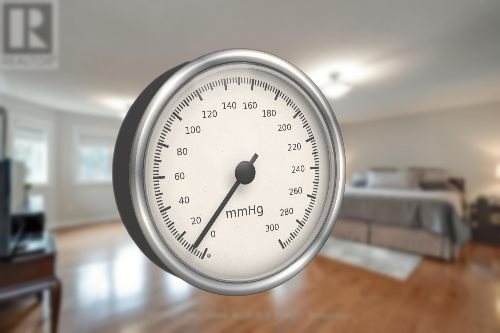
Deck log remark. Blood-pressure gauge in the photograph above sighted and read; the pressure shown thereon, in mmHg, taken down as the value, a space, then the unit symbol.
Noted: 10 mmHg
